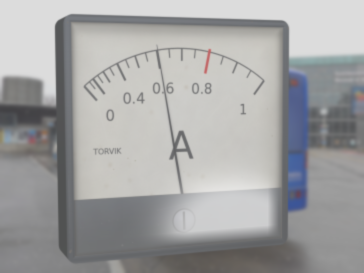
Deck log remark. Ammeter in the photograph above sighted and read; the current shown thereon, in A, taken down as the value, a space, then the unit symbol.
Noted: 0.6 A
